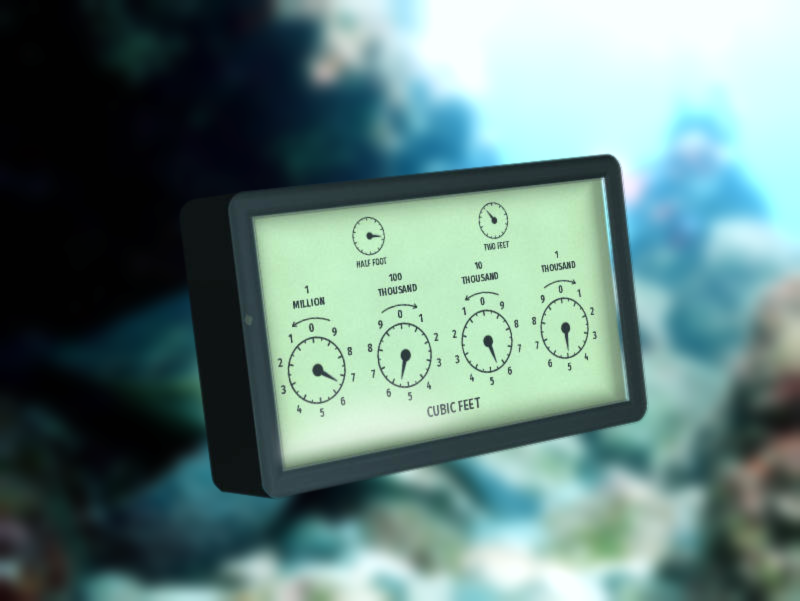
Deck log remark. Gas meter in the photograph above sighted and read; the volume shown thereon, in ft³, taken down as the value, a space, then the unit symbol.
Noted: 655500 ft³
